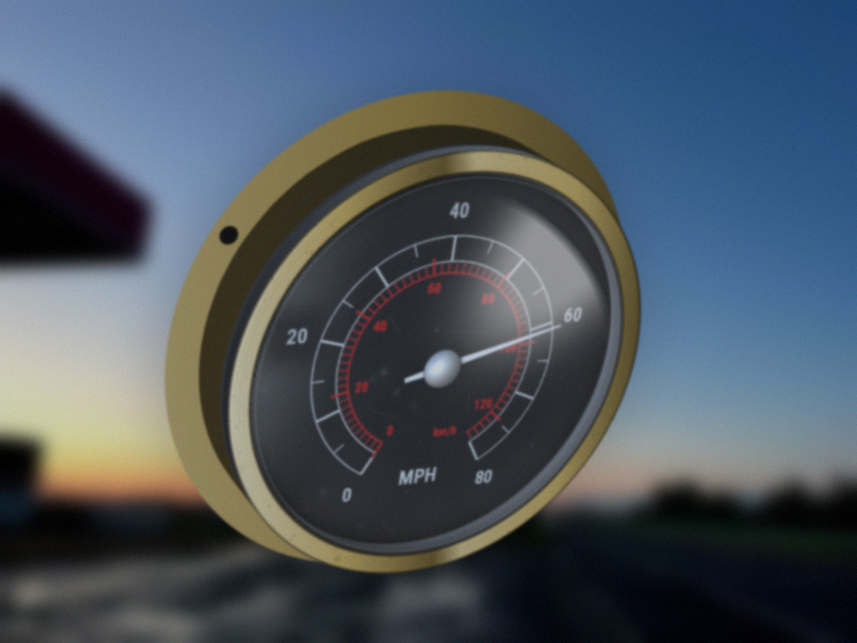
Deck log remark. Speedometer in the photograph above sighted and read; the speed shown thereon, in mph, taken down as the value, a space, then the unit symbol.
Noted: 60 mph
